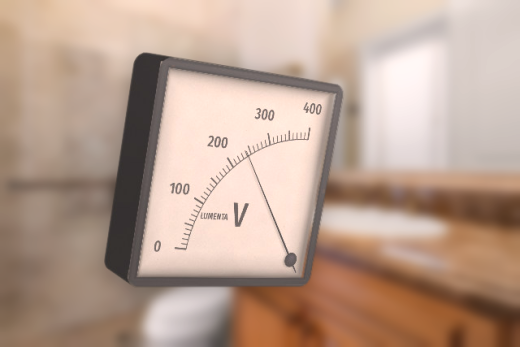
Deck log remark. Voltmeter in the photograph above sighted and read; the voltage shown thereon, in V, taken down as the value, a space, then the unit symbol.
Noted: 240 V
